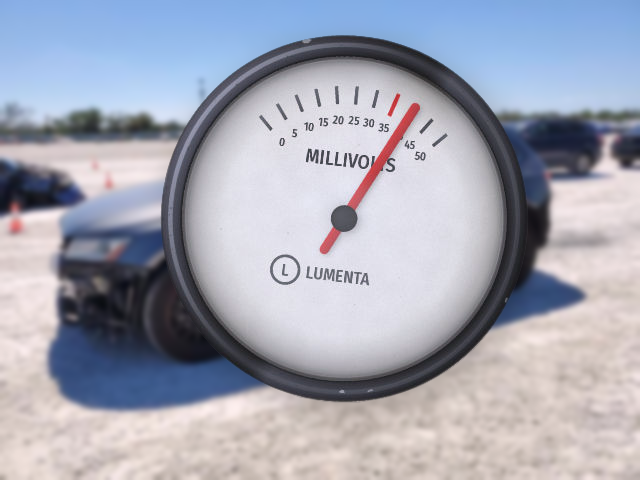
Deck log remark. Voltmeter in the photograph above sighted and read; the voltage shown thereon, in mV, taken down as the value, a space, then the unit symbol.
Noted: 40 mV
